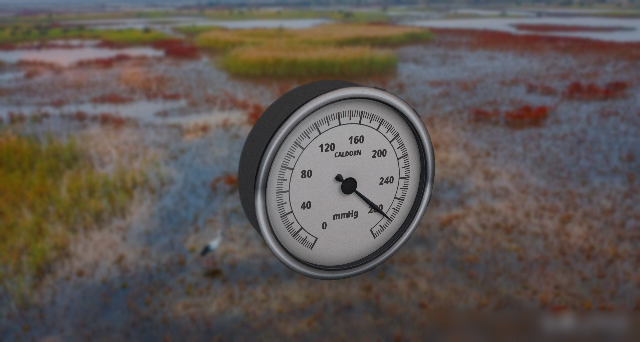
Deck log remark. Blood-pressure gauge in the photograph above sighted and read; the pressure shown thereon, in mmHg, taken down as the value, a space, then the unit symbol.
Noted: 280 mmHg
